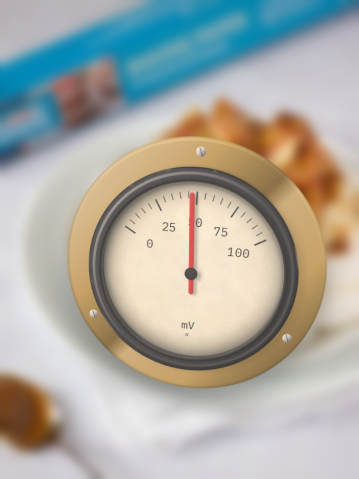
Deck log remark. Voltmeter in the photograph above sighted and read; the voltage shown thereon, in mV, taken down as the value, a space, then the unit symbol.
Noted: 47.5 mV
